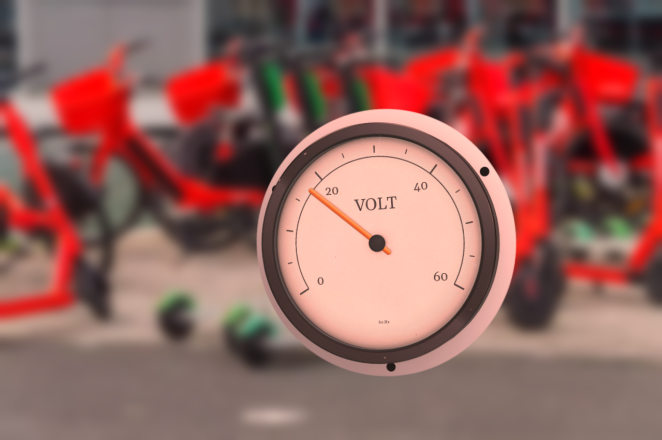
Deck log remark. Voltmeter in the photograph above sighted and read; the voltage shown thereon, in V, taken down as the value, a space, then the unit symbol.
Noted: 17.5 V
